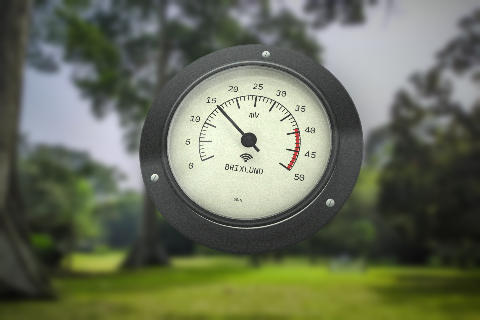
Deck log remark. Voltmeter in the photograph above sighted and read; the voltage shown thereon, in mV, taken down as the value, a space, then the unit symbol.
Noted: 15 mV
